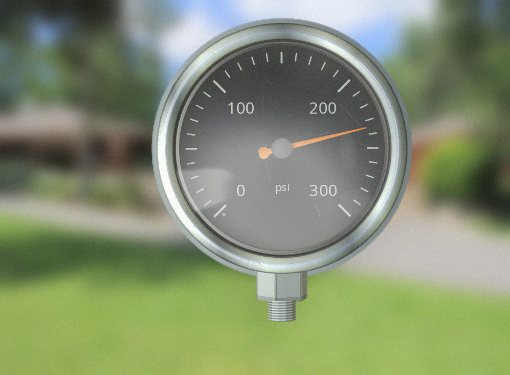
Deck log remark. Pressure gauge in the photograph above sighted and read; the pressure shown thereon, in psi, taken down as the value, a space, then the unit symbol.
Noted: 235 psi
